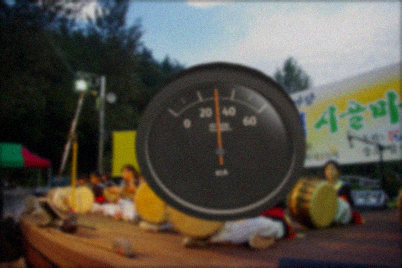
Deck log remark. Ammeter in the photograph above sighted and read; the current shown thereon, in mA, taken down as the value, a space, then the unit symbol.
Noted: 30 mA
